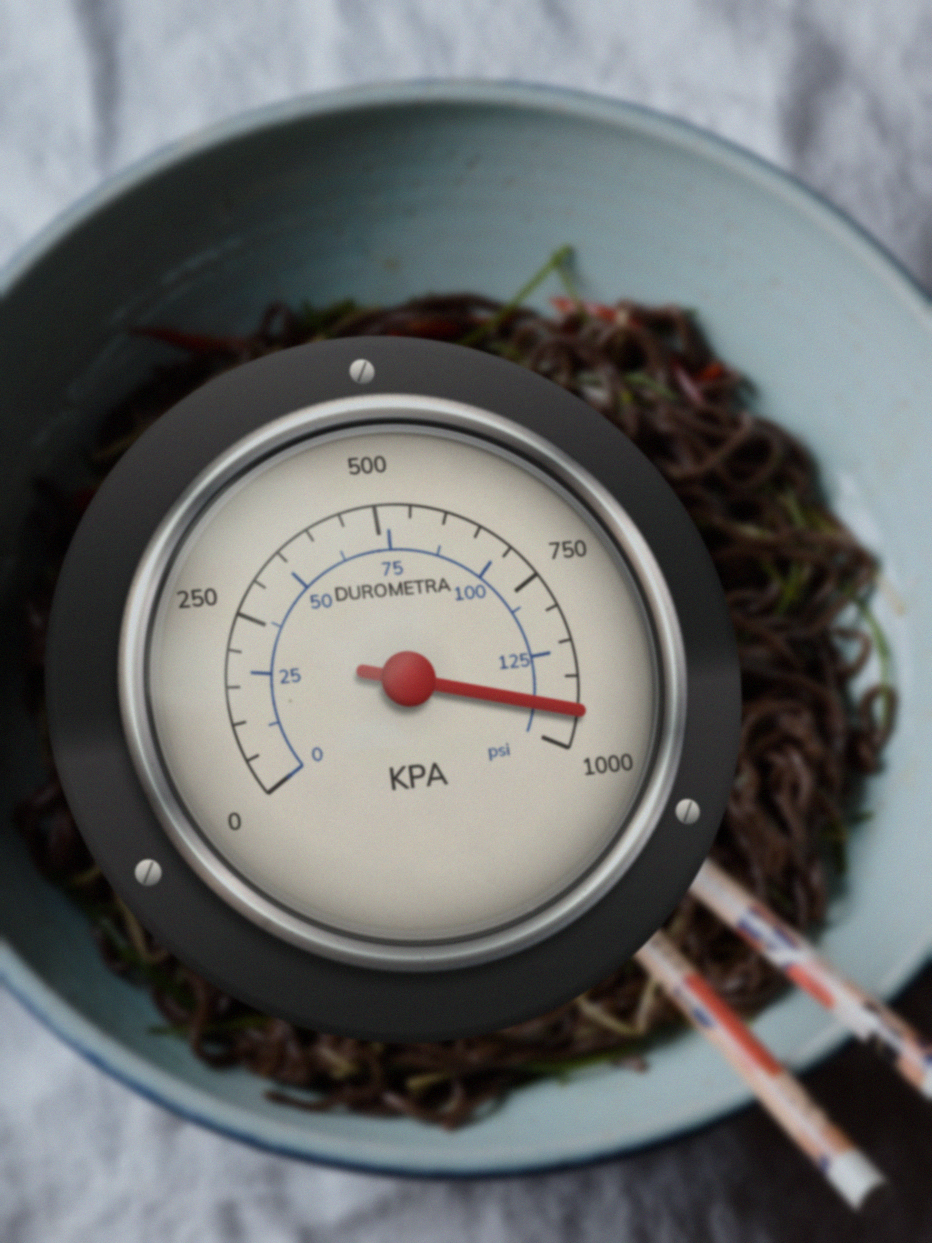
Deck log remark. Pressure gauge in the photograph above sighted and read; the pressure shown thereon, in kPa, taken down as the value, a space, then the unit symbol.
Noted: 950 kPa
